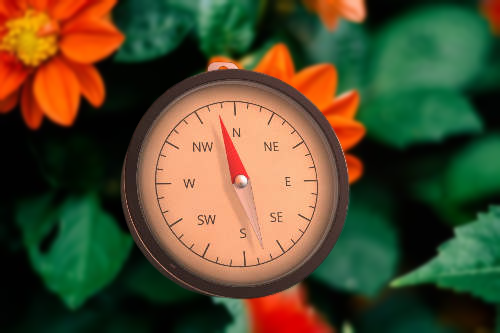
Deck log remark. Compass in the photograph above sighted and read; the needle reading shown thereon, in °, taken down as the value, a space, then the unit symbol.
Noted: 345 °
